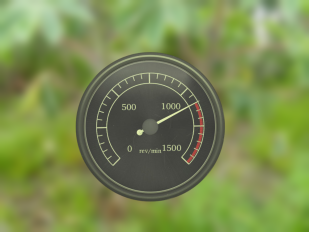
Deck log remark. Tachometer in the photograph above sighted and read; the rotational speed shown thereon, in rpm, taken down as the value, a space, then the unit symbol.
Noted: 1100 rpm
